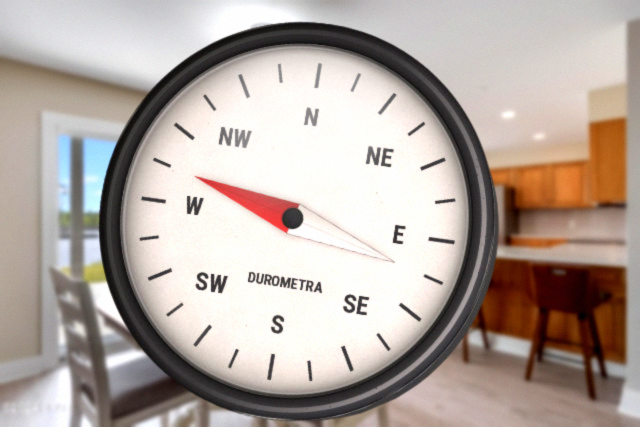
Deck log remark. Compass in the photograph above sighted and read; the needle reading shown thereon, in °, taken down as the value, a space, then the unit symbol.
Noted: 285 °
